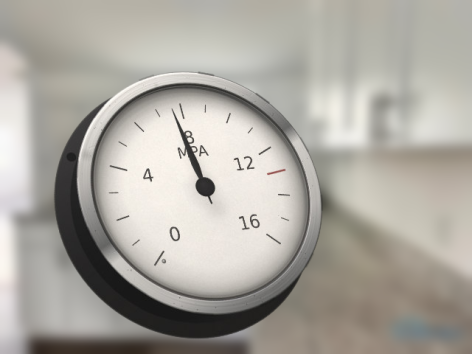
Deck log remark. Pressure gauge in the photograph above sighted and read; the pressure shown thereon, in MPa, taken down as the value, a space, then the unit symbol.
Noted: 7.5 MPa
